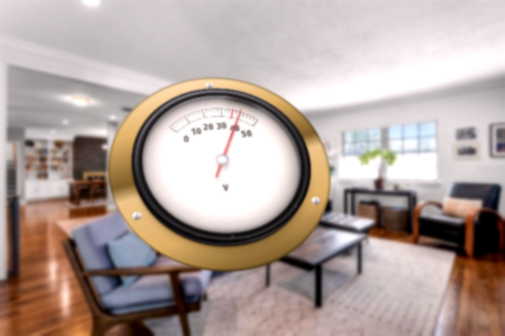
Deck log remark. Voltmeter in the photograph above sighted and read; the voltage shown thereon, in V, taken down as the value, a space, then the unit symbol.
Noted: 40 V
